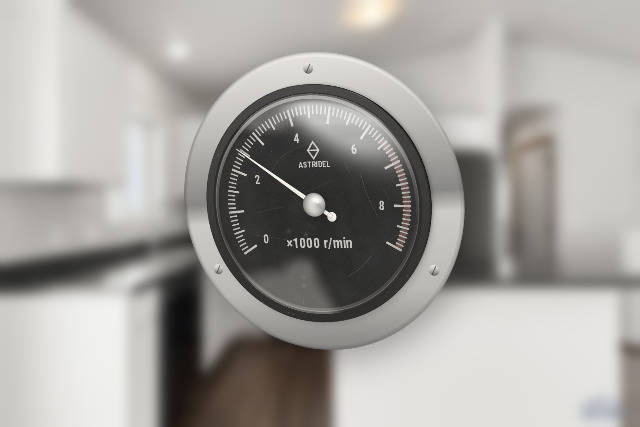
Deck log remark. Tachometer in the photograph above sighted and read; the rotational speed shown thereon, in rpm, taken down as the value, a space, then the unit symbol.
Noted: 2500 rpm
